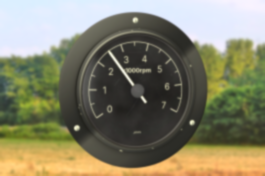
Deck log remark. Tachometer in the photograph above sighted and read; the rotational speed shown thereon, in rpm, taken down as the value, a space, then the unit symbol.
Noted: 2500 rpm
